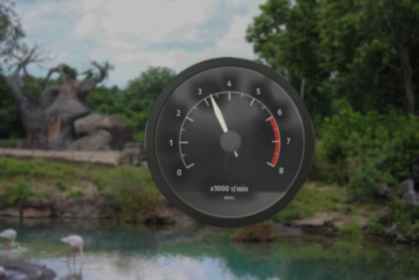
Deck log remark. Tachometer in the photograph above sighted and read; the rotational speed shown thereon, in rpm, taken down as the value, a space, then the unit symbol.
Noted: 3250 rpm
